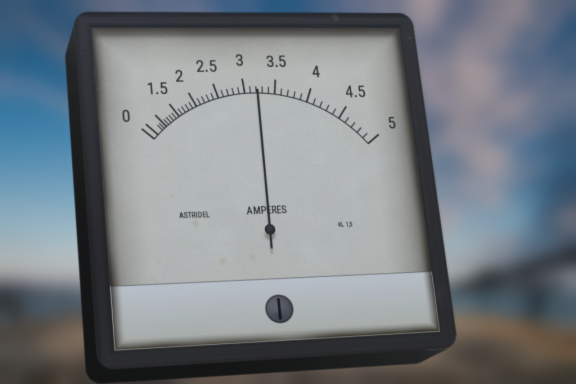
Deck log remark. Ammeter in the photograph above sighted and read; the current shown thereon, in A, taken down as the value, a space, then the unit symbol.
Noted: 3.2 A
